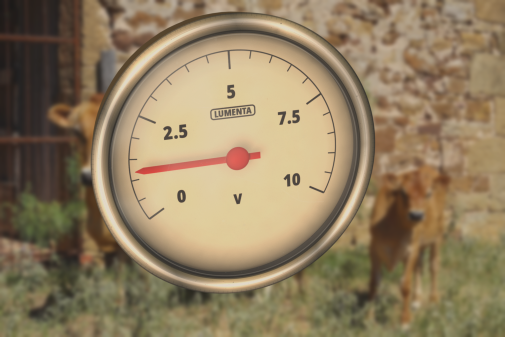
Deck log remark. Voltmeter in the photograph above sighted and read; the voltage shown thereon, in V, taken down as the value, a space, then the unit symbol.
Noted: 1.25 V
